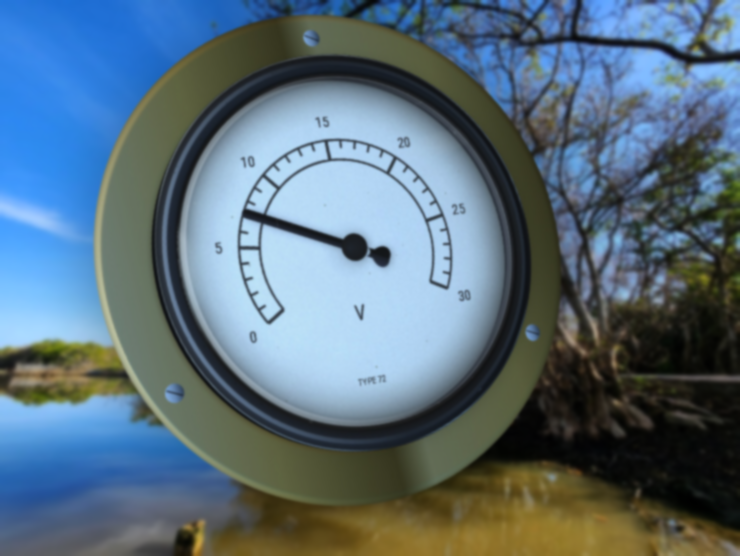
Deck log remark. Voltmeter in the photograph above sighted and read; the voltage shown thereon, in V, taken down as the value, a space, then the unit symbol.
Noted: 7 V
